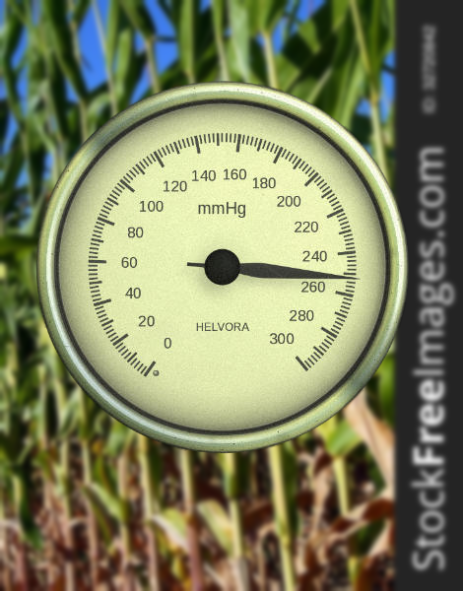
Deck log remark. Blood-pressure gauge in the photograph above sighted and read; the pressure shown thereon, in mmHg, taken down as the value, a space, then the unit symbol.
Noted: 252 mmHg
